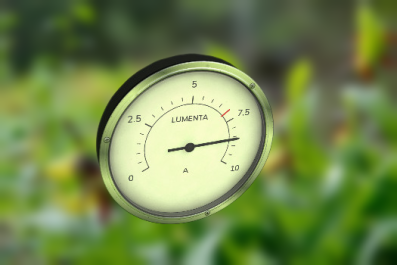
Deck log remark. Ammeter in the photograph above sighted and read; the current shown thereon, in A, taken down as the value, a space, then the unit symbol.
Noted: 8.5 A
